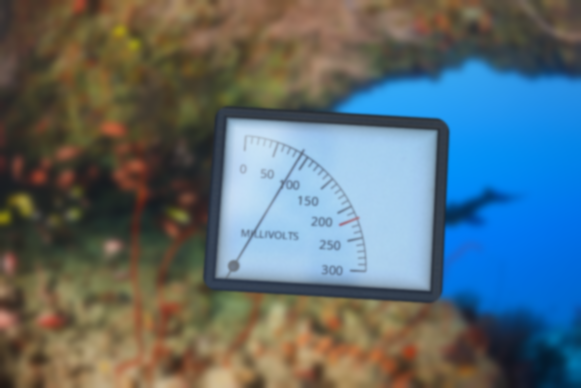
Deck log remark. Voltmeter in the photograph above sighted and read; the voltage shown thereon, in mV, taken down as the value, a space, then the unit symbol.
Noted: 90 mV
